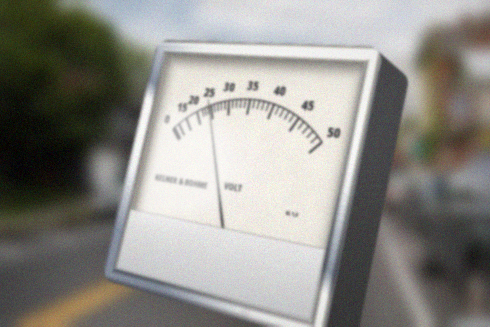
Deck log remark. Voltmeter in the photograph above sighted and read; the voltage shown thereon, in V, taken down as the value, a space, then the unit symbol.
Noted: 25 V
